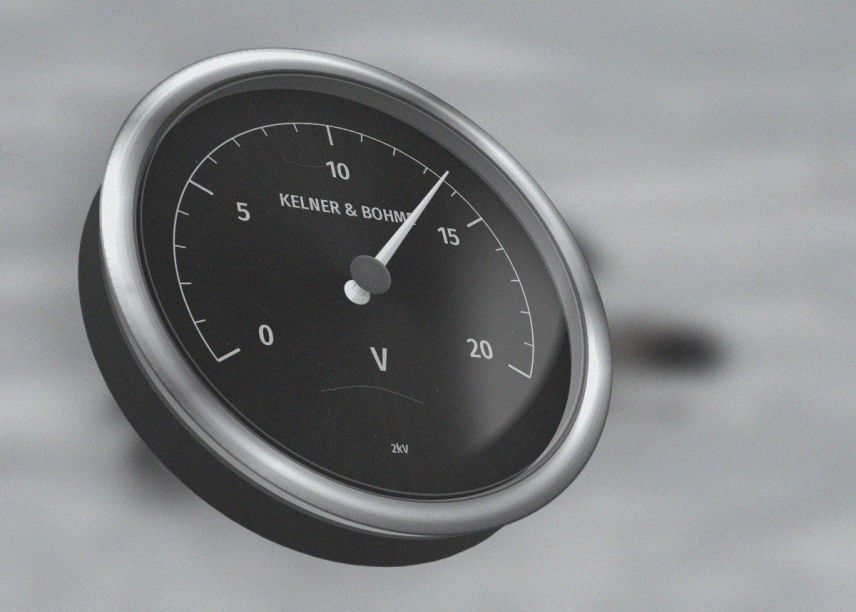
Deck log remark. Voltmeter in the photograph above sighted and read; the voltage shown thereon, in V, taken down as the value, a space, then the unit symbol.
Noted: 13.5 V
